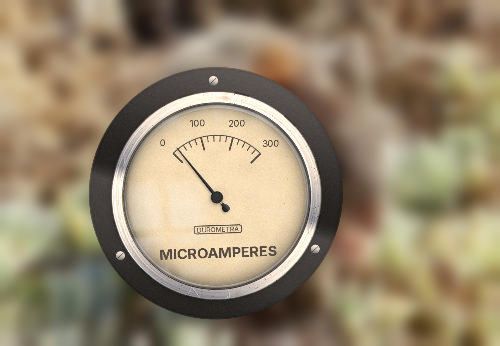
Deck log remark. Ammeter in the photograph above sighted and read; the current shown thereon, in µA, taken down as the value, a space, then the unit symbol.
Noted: 20 µA
